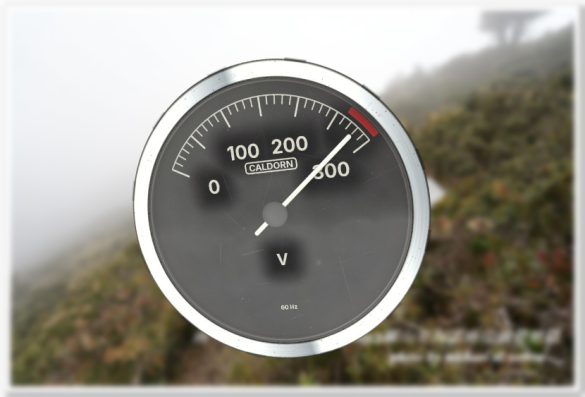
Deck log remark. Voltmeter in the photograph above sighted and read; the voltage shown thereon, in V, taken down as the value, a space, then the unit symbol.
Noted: 280 V
